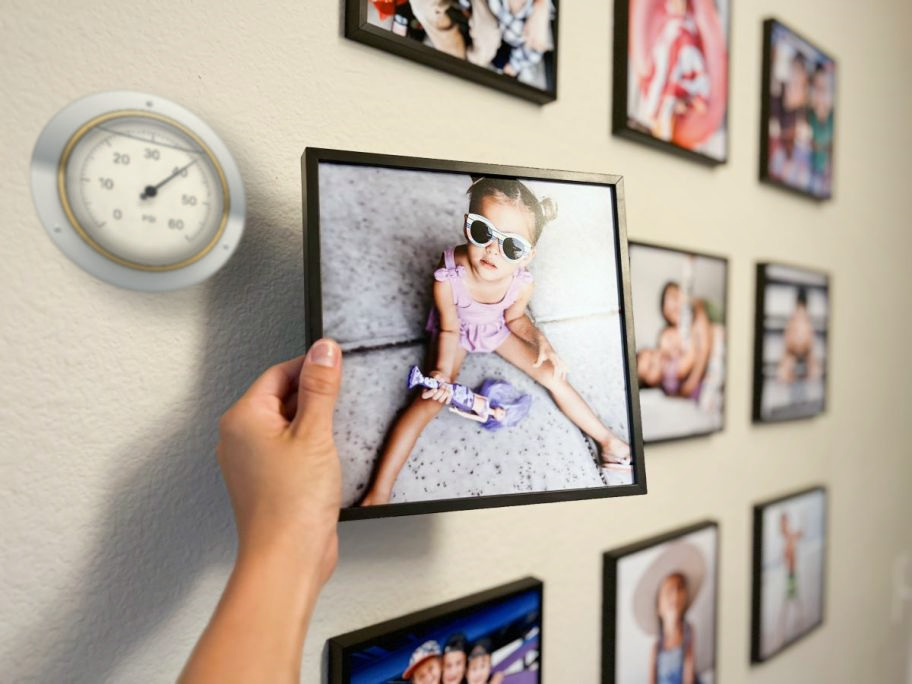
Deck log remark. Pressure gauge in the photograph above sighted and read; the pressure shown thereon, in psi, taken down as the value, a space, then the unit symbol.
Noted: 40 psi
